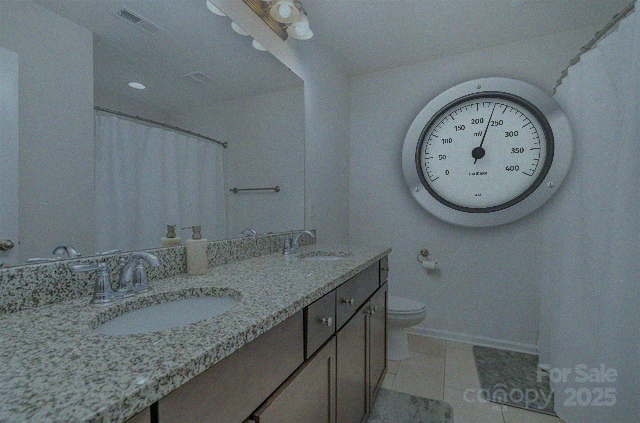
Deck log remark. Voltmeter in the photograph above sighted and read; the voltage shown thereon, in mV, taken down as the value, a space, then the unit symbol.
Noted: 230 mV
